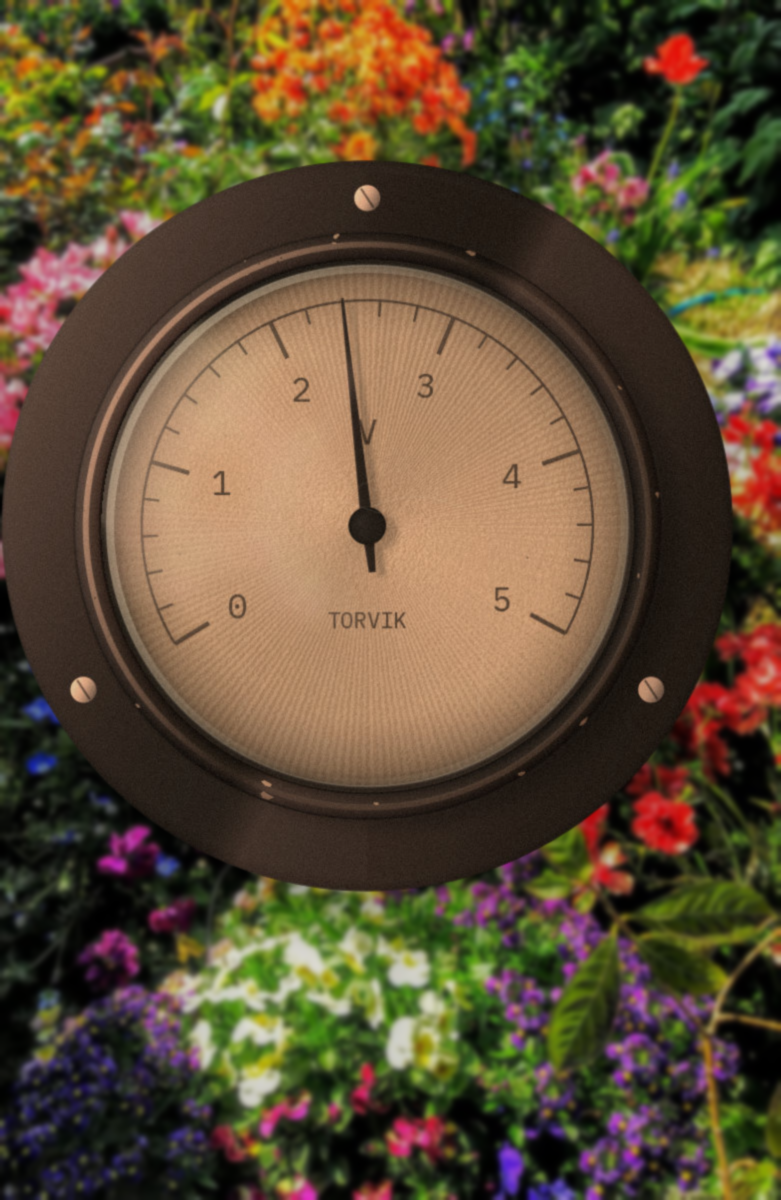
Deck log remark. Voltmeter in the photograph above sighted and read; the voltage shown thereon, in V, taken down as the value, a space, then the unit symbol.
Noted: 2.4 V
